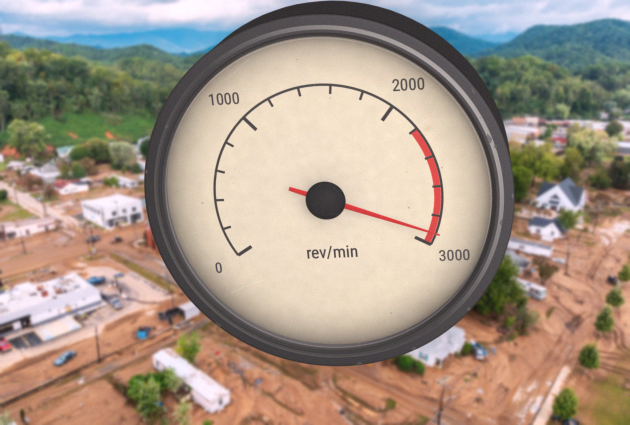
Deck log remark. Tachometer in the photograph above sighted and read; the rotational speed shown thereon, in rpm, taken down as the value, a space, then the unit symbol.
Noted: 2900 rpm
